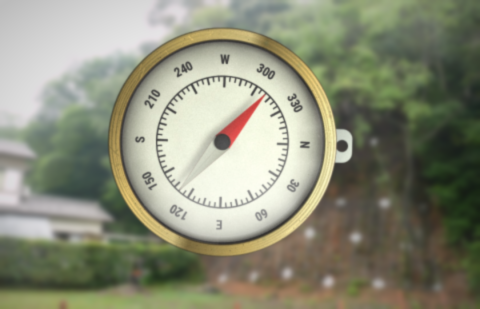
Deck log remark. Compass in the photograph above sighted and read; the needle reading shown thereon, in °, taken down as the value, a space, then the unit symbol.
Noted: 310 °
